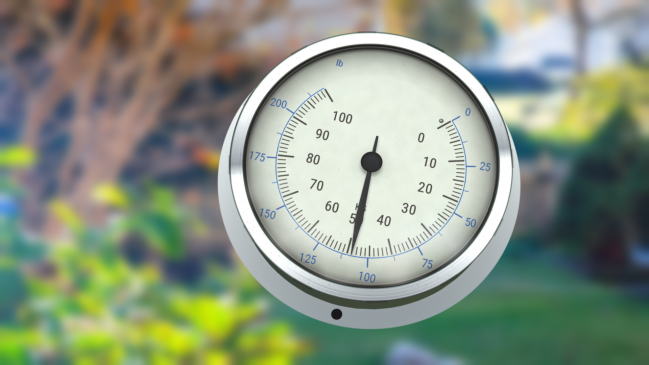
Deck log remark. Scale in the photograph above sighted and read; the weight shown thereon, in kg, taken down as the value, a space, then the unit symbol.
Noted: 49 kg
